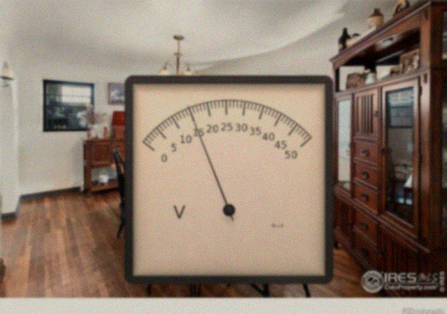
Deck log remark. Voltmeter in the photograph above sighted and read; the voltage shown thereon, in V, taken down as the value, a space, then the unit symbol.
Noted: 15 V
